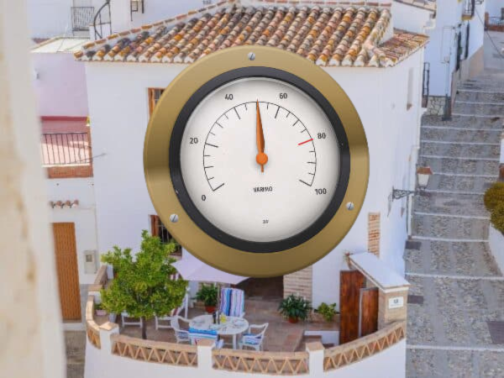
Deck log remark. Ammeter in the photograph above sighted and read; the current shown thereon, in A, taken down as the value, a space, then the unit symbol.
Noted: 50 A
